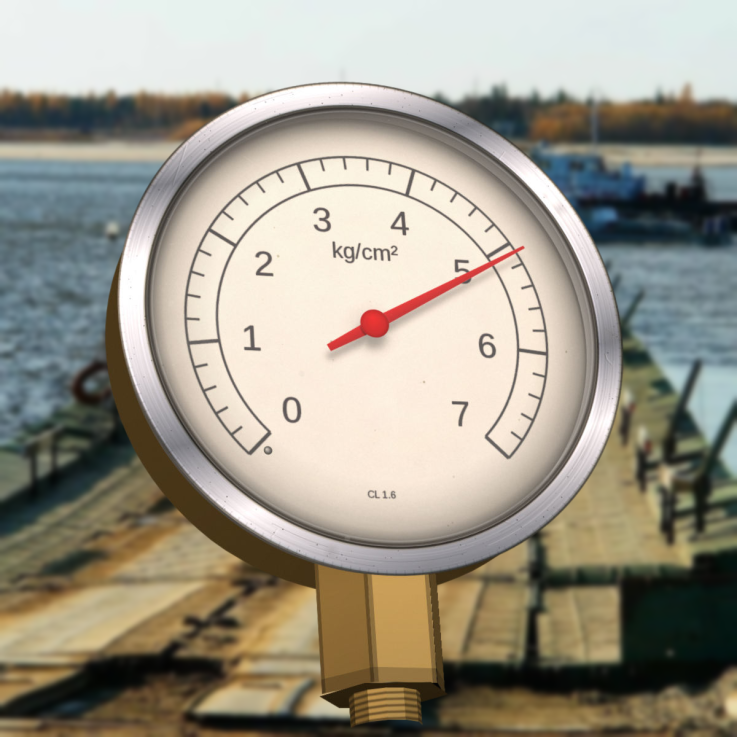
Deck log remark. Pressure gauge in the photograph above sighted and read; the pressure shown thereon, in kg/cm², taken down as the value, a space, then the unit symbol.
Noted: 5.1 kg/cm²
